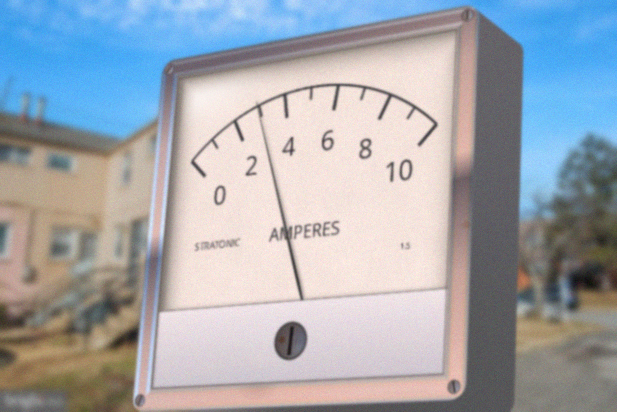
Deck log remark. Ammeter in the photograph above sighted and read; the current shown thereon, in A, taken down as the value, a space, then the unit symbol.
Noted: 3 A
